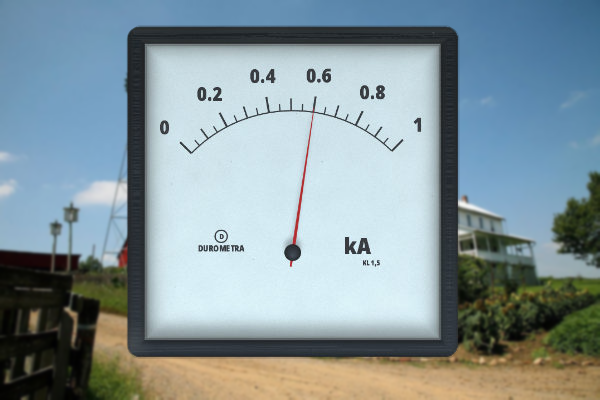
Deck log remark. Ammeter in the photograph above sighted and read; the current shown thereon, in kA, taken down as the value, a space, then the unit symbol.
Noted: 0.6 kA
